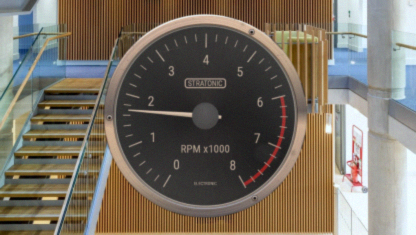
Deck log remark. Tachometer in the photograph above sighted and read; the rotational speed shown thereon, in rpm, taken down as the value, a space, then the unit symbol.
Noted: 1700 rpm
